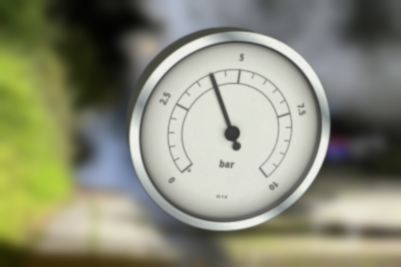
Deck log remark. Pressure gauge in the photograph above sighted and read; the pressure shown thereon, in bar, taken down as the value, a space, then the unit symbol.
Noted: 4 bar
